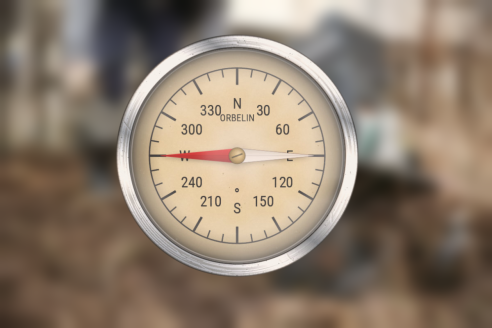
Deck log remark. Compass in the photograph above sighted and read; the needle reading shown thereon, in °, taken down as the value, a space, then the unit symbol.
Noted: 270 °
